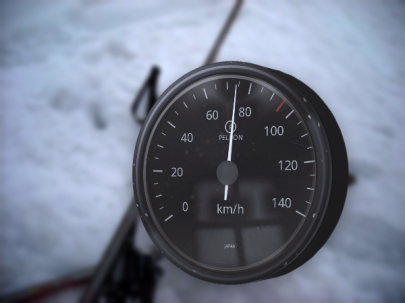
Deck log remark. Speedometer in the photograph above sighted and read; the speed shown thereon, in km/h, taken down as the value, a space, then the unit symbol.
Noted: 75 km/h
